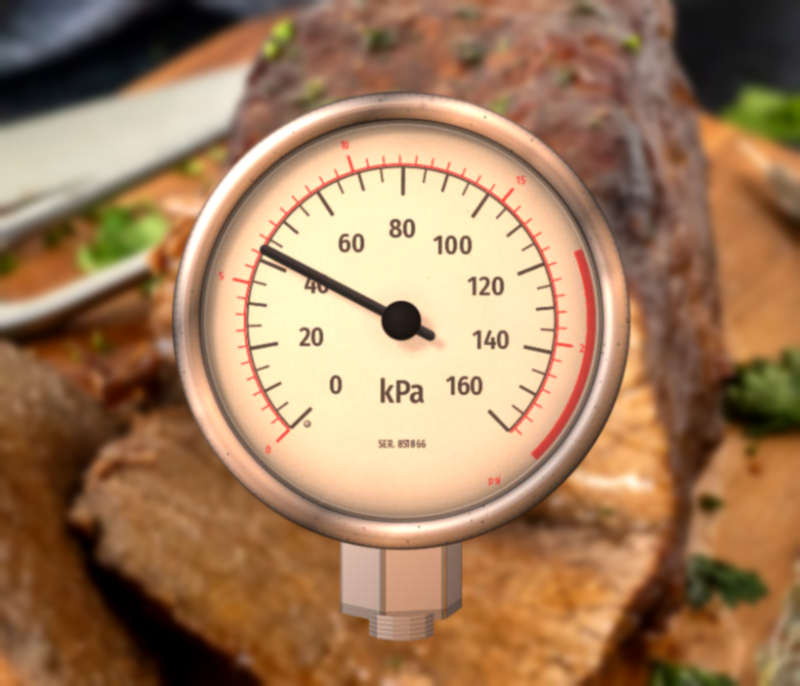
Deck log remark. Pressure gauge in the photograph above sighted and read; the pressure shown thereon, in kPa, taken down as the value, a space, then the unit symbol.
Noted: 42.5 kPa
